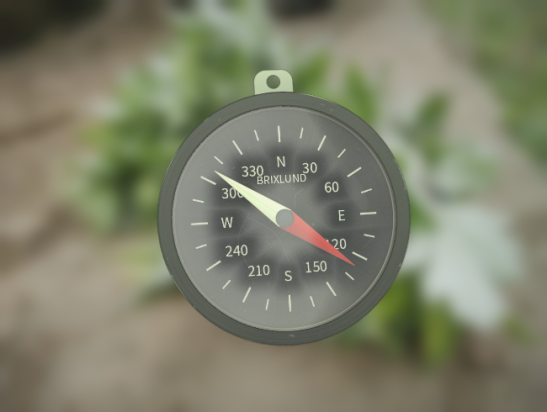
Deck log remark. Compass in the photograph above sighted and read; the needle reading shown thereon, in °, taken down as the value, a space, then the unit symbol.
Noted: 127.5 °
